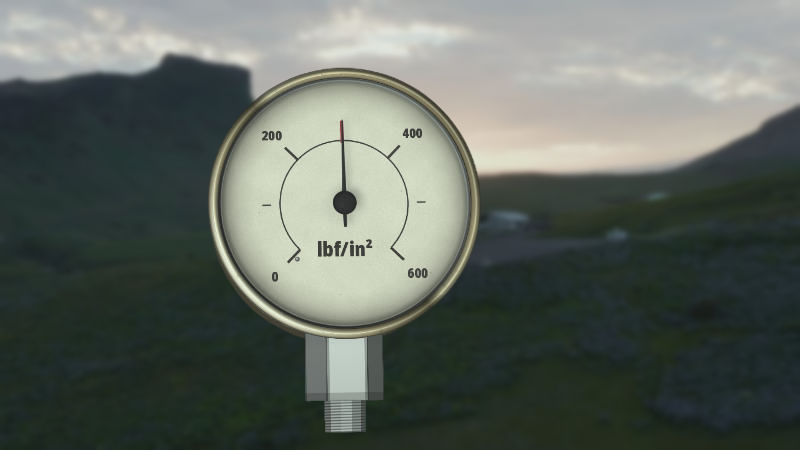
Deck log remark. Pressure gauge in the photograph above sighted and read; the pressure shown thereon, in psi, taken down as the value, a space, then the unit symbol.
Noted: 300 psi
